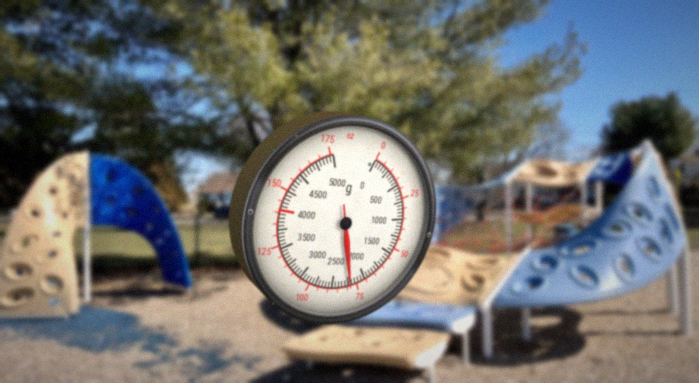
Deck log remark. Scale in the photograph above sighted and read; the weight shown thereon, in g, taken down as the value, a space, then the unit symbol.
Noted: 2250 g
